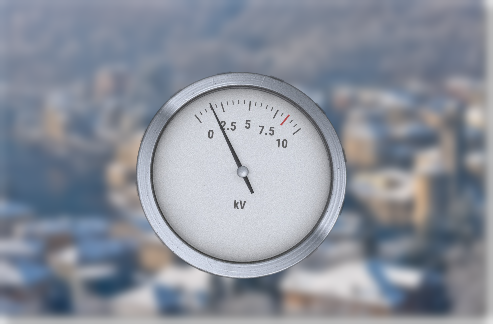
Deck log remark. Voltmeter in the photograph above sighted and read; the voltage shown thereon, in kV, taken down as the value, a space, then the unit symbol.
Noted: 1.5 kV
